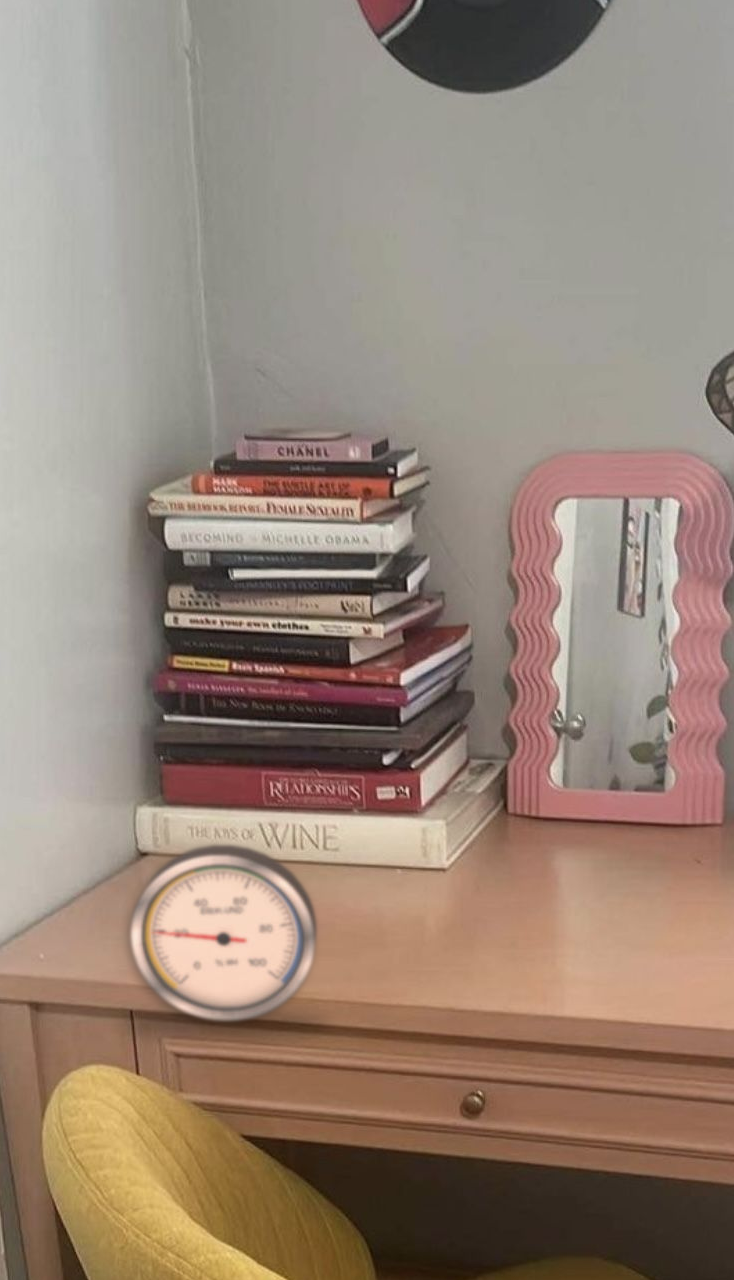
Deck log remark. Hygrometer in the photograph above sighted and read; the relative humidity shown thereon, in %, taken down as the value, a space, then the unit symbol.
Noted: 20 %
